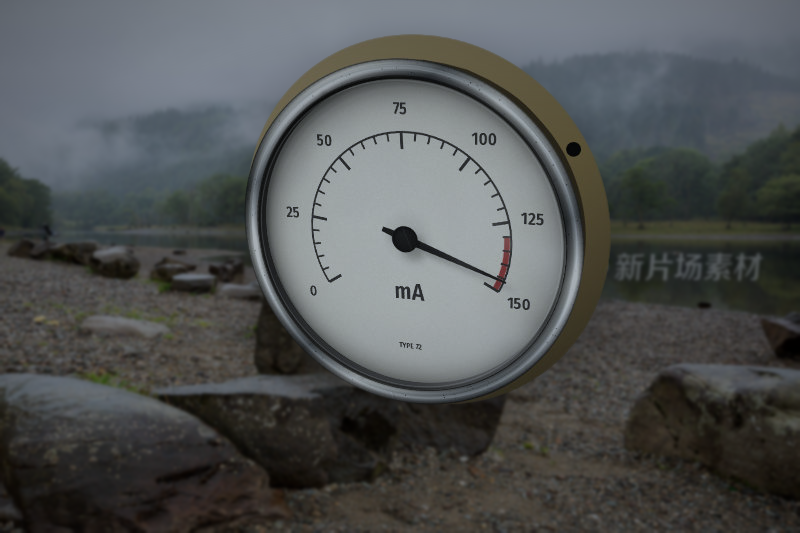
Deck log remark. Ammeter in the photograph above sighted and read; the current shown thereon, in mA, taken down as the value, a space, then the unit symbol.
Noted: 145 mA
